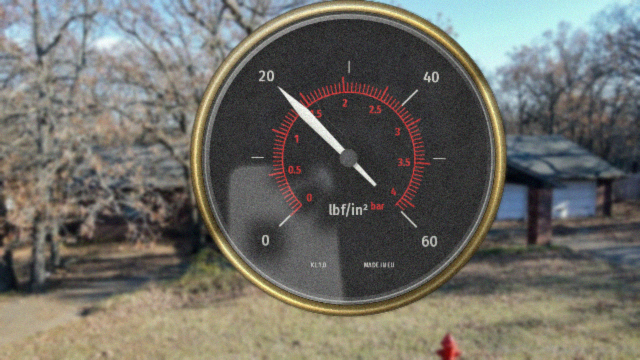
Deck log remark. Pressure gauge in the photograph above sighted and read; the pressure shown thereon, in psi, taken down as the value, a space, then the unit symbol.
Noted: 20 psi
